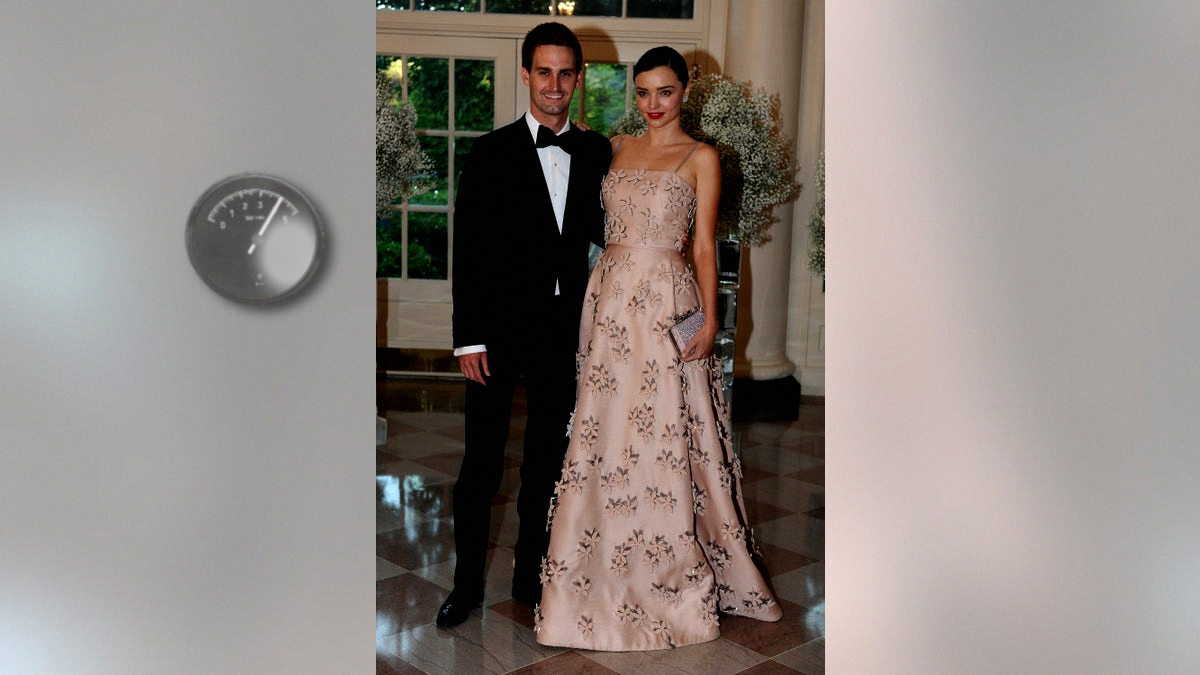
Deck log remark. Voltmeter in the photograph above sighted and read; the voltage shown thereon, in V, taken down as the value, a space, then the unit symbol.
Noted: 4 V
